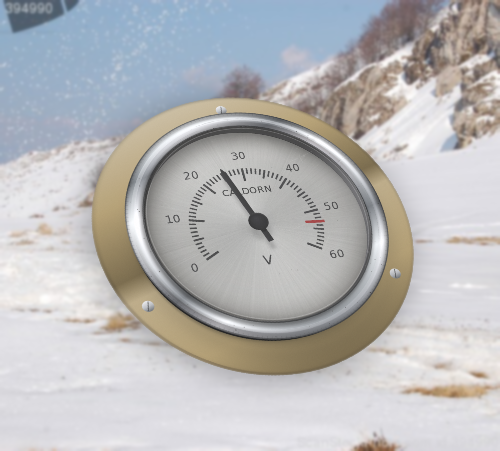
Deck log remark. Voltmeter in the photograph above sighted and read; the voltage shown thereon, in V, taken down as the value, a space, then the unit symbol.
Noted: 25 V
